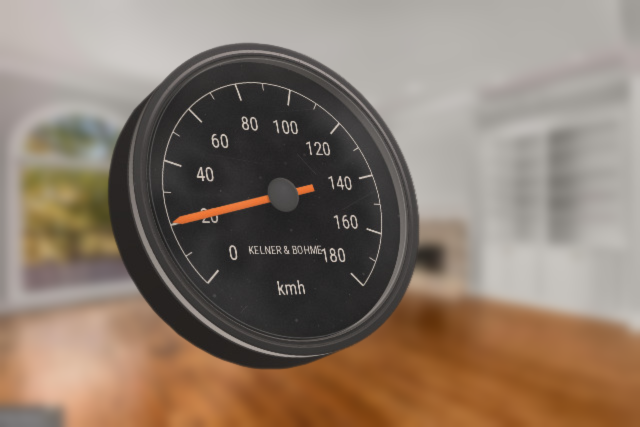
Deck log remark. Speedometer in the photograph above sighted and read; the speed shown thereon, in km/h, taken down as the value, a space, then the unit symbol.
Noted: 20 km/h
